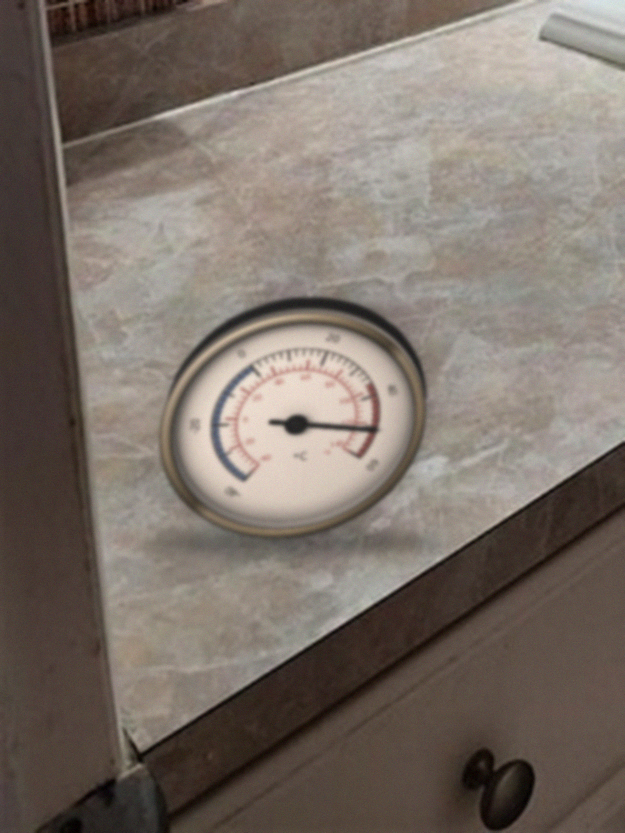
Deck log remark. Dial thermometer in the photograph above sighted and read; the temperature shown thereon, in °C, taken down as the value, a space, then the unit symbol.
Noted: 50 °C
